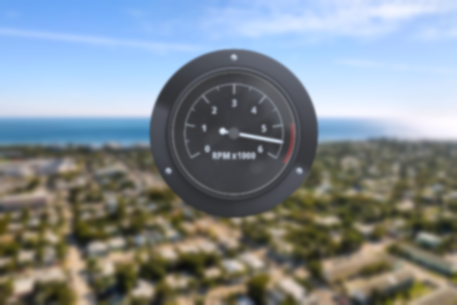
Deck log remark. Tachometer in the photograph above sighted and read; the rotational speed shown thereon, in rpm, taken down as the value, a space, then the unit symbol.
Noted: 5500 rpm
